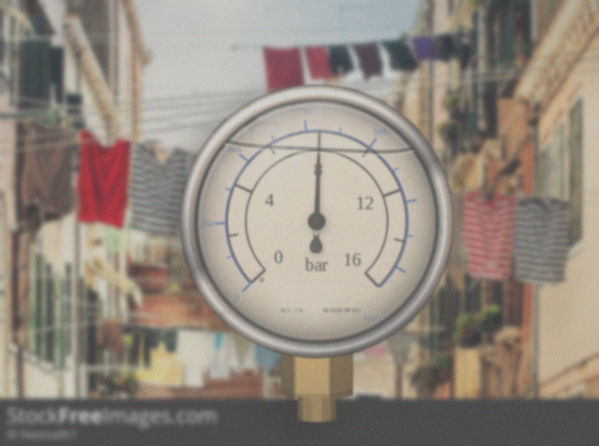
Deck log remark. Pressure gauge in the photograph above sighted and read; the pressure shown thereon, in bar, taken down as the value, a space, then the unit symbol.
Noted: 8 bar
